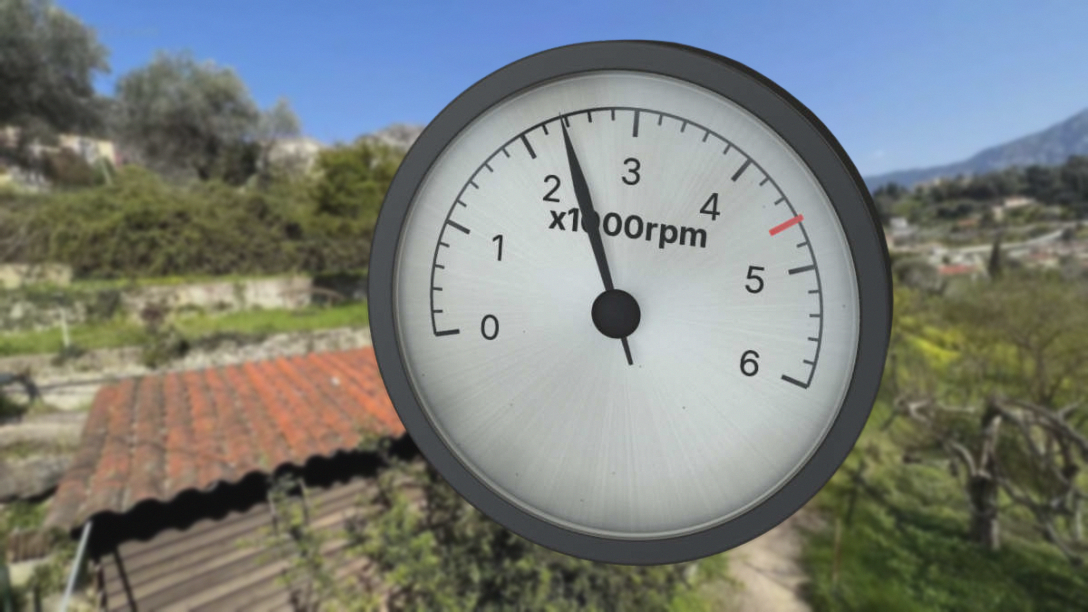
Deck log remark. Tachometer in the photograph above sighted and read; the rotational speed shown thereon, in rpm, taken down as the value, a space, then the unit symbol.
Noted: 2400 rpm
